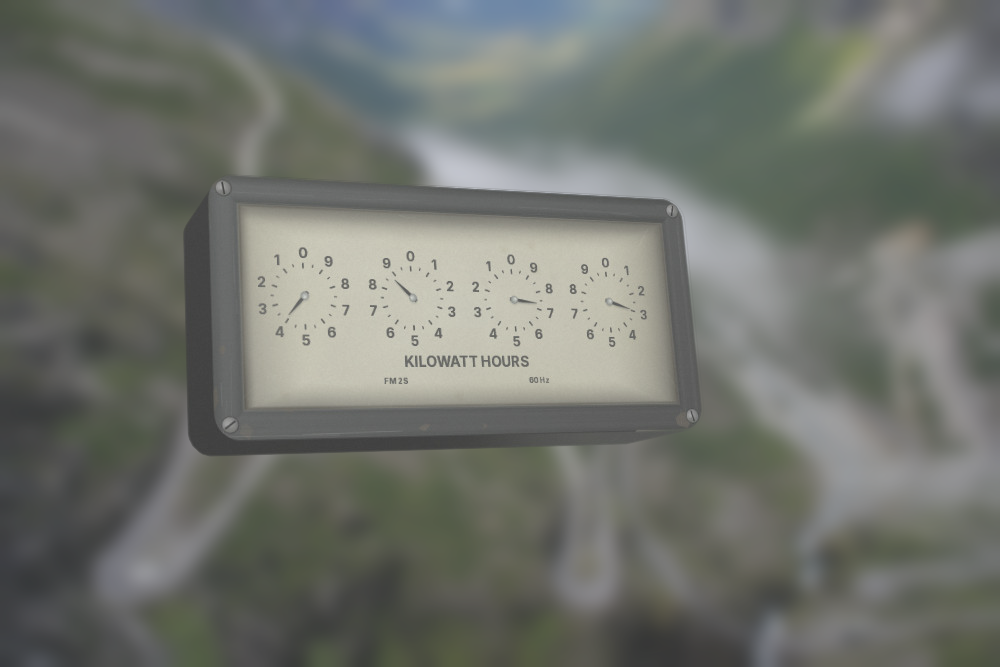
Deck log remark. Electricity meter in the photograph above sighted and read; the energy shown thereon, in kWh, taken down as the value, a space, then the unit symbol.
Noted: 3873 kWh
